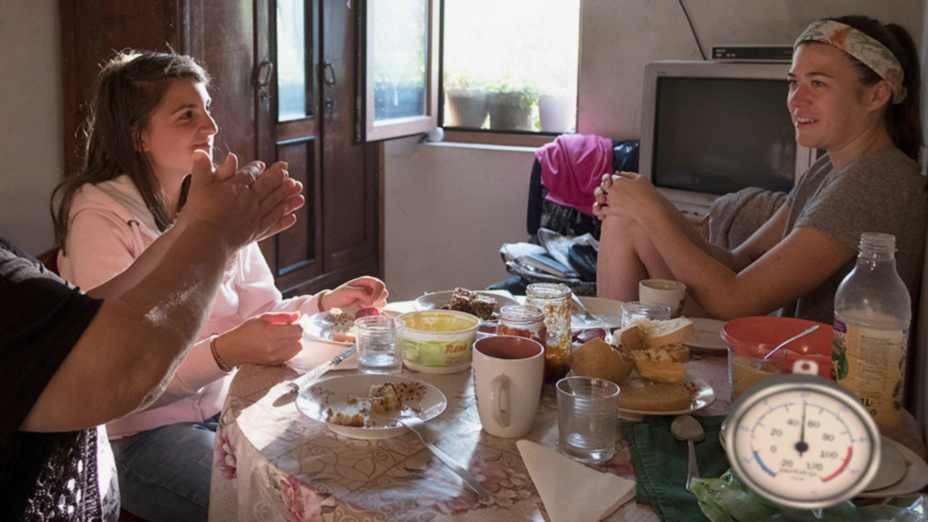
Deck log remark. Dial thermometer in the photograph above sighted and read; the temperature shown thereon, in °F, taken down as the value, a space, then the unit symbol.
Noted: 50 °F
